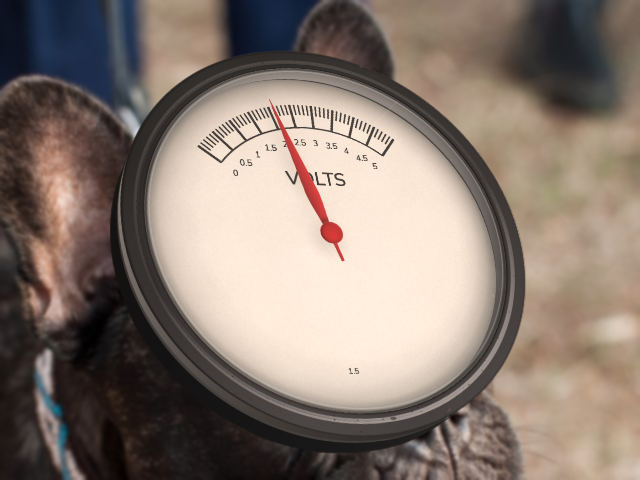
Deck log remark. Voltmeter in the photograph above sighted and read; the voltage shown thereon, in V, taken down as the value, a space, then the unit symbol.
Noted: 2 V
